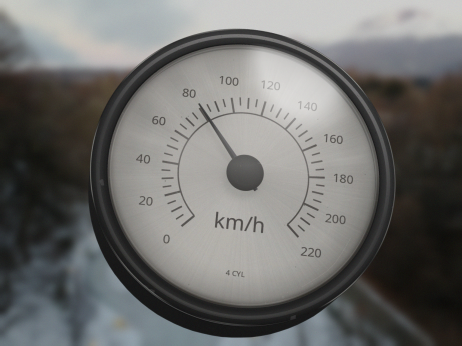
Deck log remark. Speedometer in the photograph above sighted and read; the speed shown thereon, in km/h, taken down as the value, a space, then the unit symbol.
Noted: 80 km/h
